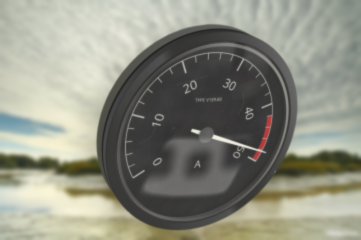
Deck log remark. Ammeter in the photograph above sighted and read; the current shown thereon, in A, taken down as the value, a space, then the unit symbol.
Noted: 48 A
